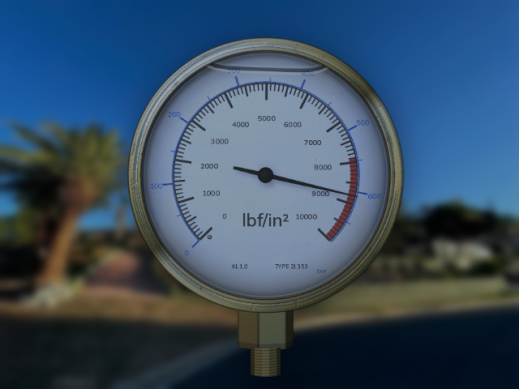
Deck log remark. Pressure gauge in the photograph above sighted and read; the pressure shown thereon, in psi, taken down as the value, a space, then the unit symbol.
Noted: 8800 psi
